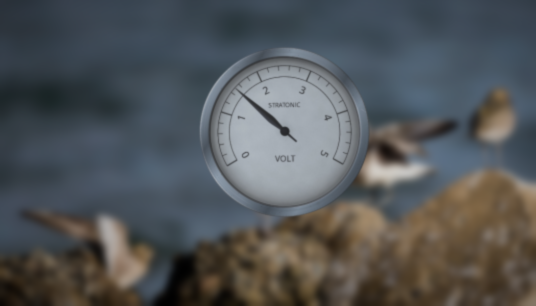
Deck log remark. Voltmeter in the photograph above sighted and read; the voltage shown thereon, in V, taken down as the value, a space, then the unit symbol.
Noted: 1.5 V
